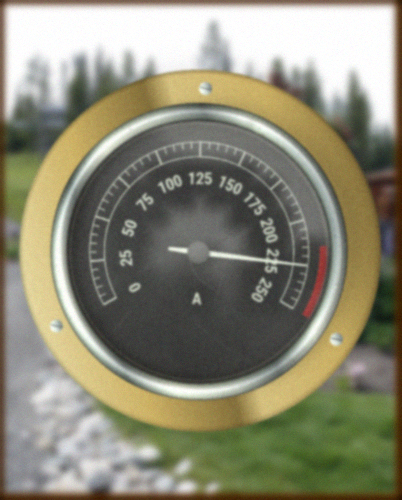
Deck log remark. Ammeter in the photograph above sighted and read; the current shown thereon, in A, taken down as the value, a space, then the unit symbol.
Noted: 225 A
